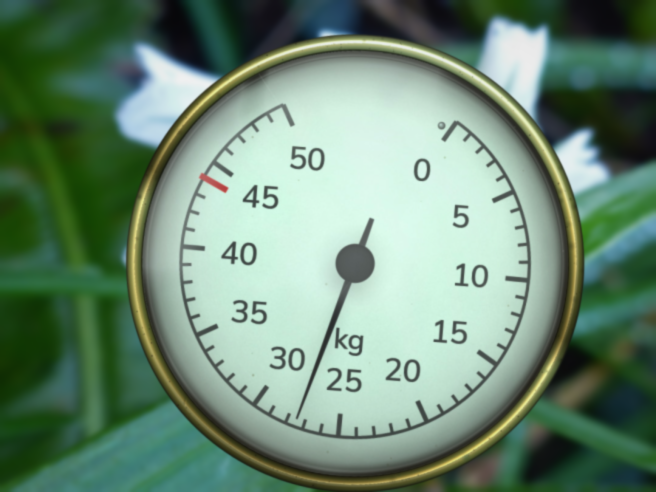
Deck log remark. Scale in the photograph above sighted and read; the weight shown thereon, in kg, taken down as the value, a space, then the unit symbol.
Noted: 27.5 kg
